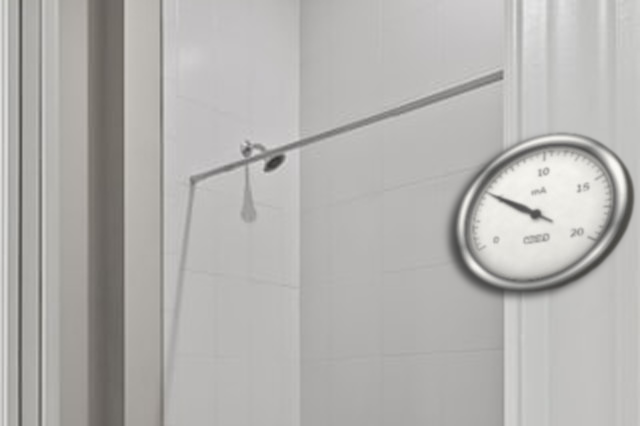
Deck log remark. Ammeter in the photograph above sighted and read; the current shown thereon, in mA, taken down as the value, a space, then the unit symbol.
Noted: 5 mA
